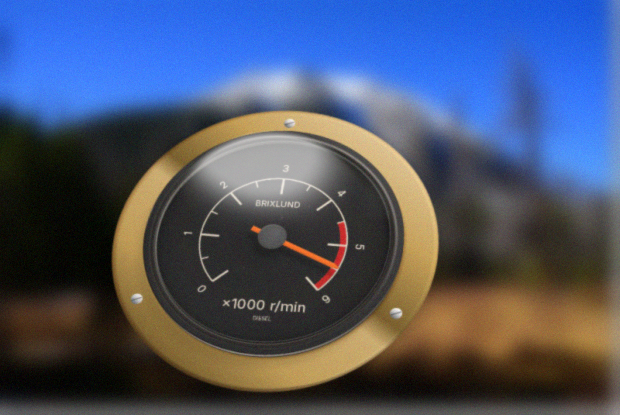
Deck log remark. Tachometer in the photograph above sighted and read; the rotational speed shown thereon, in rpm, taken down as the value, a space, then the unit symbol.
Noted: 5500 rpm
